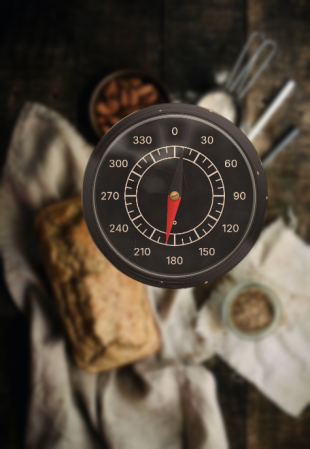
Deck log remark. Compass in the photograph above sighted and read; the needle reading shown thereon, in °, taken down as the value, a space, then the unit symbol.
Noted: 190 °
